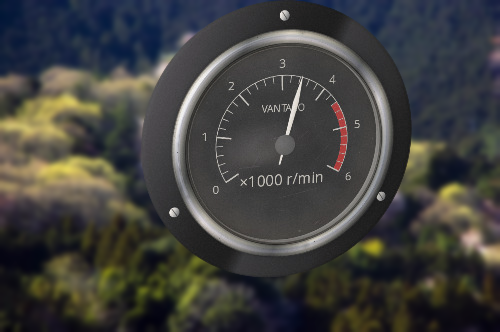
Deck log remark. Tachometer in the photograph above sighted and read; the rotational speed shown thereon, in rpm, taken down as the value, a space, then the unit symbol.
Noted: 3400 rpm
